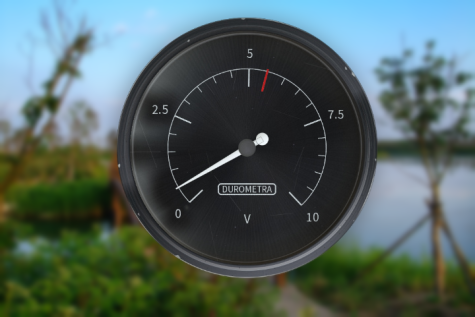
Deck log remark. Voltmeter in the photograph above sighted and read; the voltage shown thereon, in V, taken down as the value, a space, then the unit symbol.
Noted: 0.5 V
